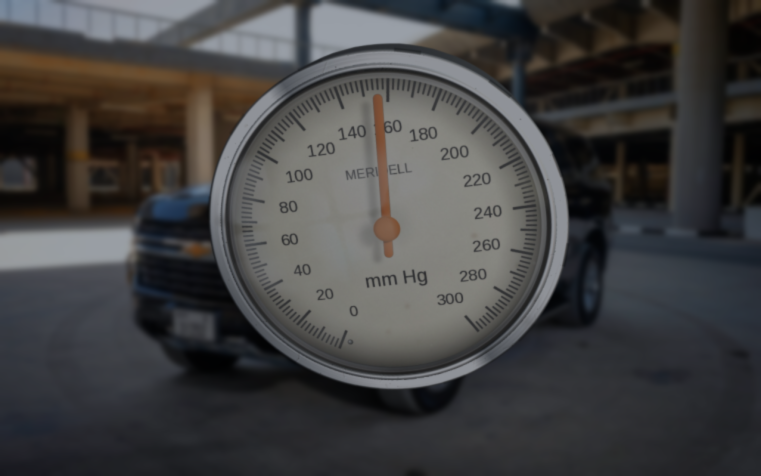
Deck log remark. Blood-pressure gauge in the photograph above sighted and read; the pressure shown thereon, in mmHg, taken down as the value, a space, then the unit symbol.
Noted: 156 mmHg
